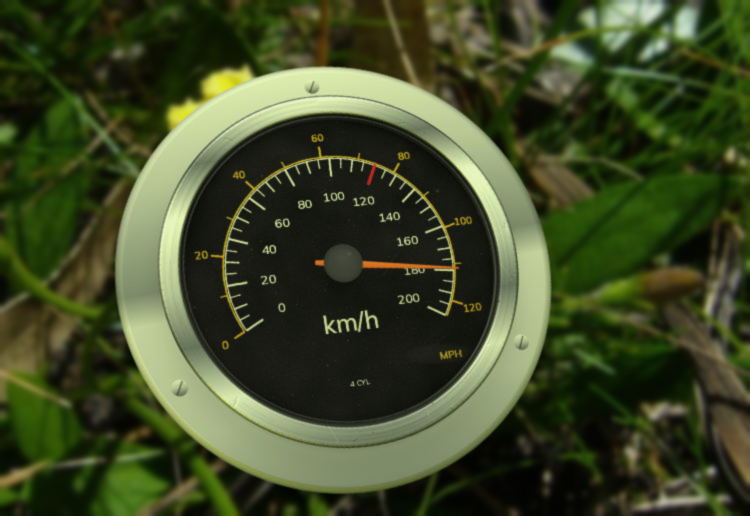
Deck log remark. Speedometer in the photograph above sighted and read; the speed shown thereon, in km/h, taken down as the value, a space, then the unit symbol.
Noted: 180 km/h
